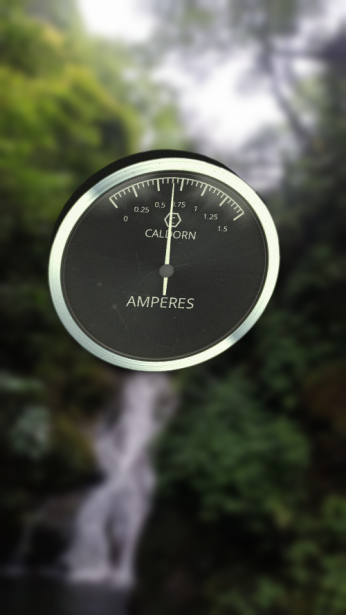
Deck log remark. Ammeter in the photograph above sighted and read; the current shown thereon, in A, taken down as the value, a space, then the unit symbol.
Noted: 0.65 A
